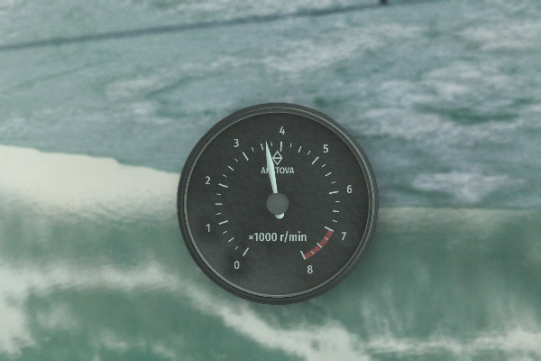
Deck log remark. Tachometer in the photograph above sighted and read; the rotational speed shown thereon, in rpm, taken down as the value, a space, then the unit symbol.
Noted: 3625 rpm
